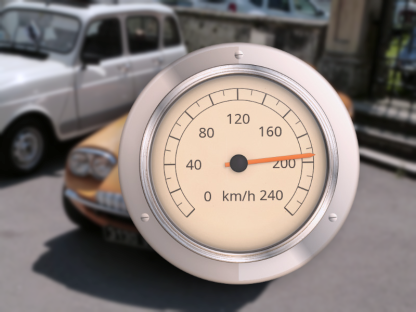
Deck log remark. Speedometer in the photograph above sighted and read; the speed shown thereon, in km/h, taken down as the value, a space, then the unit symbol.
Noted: 195 km/h
